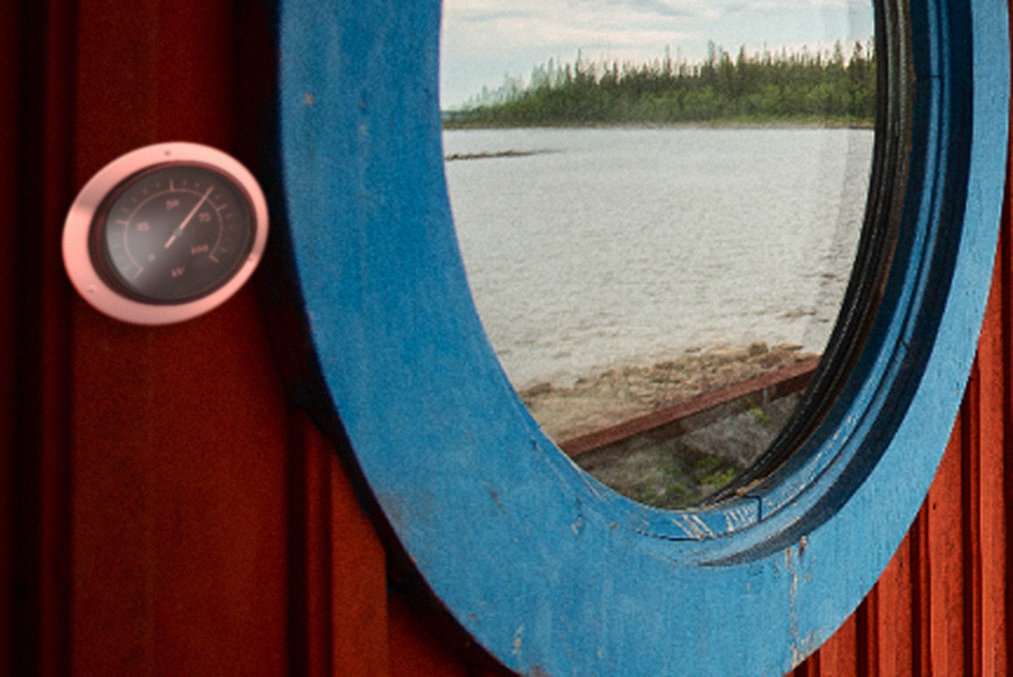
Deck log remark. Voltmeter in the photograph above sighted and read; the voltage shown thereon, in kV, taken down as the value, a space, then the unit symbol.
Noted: 65 kV
